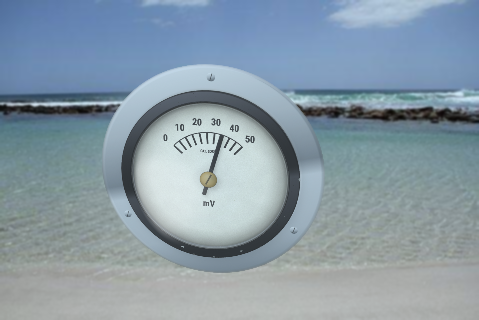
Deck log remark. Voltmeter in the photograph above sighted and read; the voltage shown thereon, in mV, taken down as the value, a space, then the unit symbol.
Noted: 35 mV
